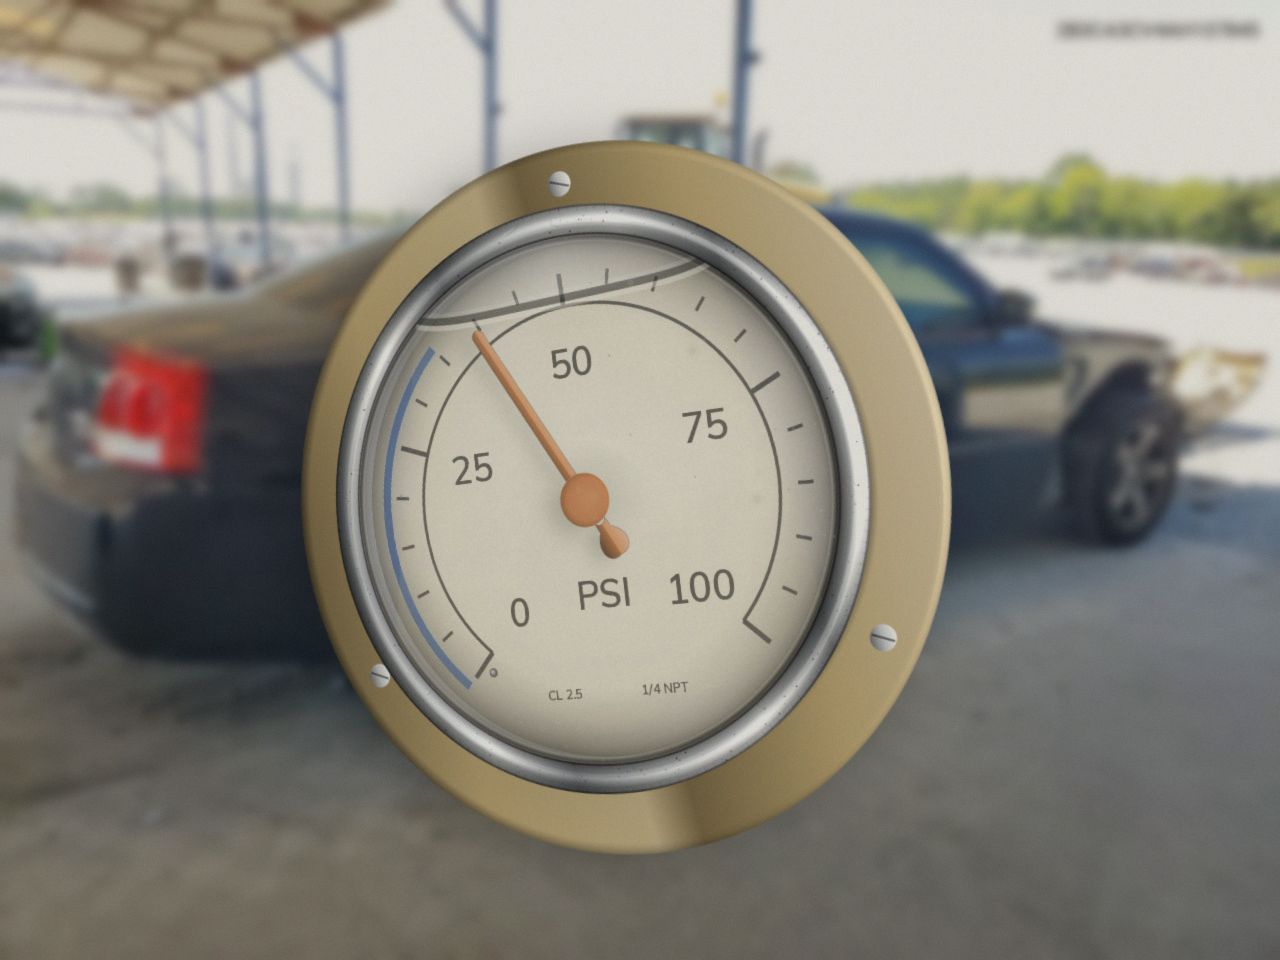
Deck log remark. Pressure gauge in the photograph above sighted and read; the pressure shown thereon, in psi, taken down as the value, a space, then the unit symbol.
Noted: 40 psi
